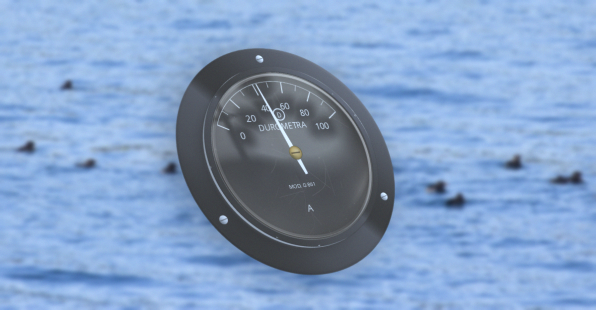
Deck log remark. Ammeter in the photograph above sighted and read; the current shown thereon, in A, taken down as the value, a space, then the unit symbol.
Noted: 40 A
